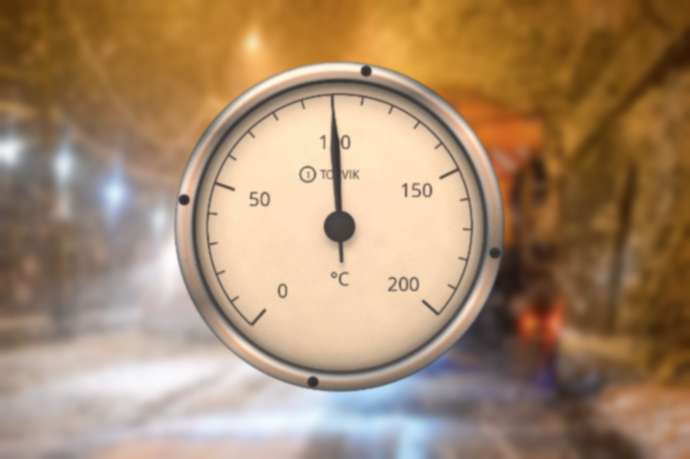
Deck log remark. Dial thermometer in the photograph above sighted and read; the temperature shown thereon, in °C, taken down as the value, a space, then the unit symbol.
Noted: 100 °C
